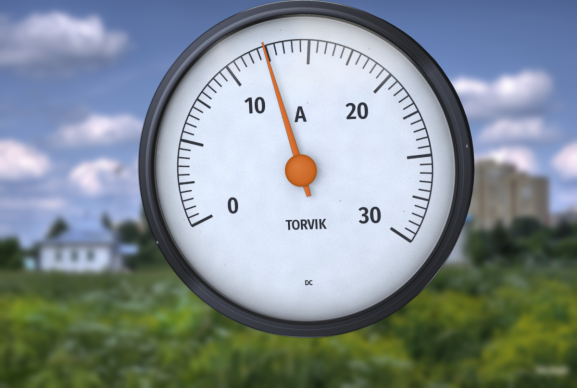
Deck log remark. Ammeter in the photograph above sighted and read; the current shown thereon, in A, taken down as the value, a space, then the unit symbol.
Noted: 12.5 A
